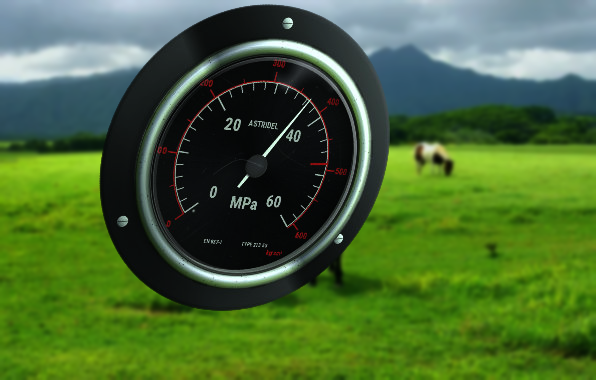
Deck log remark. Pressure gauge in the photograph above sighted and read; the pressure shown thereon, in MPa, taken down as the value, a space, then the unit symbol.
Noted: 36 MPa
